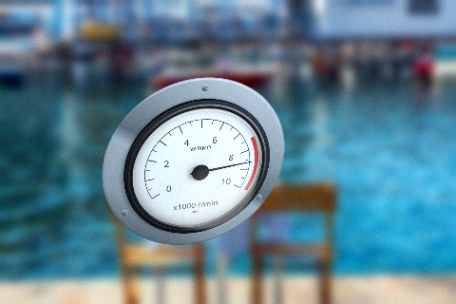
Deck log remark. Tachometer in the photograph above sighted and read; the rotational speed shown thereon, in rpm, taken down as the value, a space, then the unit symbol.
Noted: 8500 rpm
